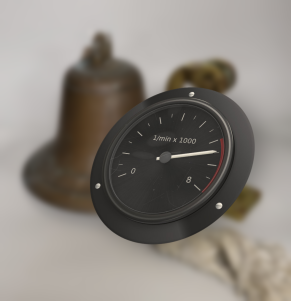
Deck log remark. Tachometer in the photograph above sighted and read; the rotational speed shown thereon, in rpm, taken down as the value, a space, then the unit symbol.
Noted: 6500 rpm
